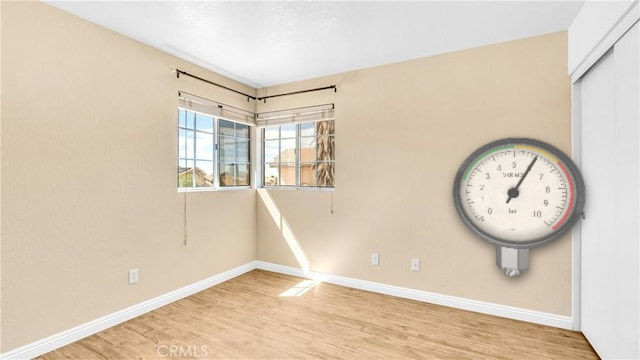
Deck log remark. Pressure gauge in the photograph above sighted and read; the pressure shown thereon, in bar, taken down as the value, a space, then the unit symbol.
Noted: 6 bar
